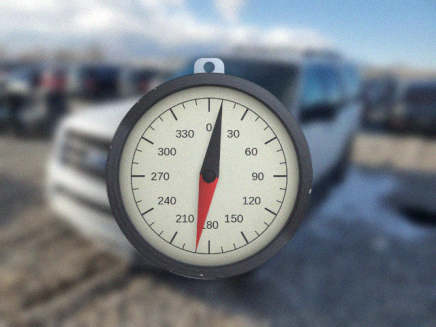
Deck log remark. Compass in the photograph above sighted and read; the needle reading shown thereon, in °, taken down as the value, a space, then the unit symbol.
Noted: 190 °
